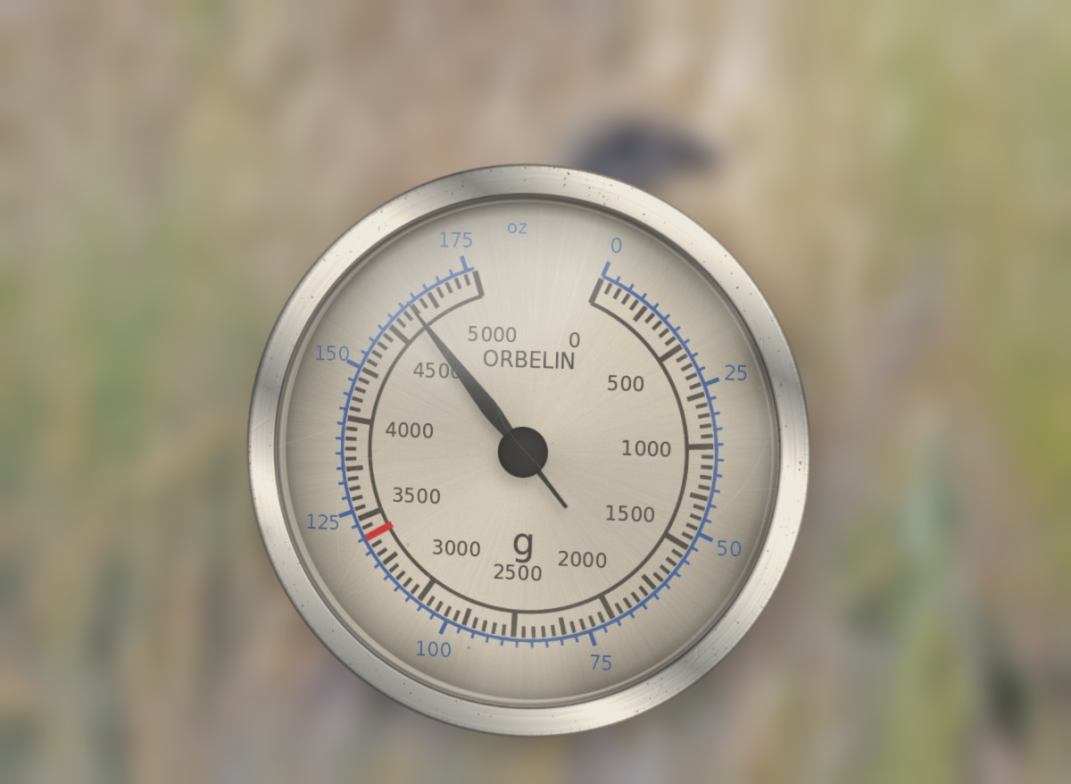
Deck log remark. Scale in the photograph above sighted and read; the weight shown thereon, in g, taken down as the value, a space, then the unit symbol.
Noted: 4650 g
